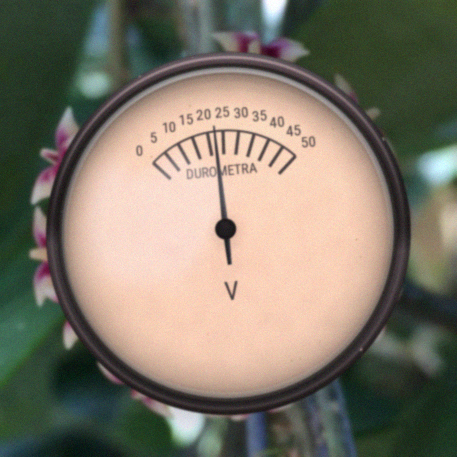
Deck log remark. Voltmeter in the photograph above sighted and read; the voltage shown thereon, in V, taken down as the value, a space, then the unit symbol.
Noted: 22.5 V
